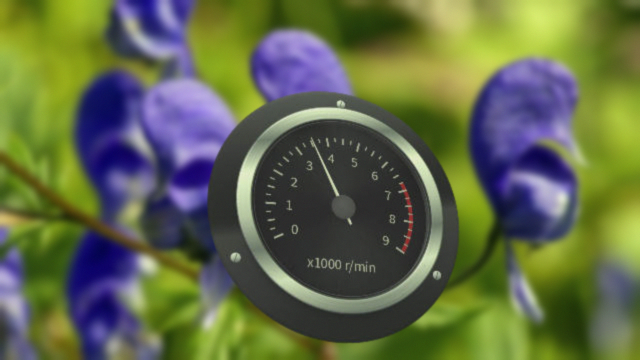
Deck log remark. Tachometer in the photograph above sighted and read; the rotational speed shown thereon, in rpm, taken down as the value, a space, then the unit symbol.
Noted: 3500 rpm
